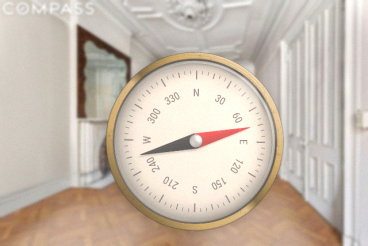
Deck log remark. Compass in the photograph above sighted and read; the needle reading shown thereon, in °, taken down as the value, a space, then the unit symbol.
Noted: 75 °
